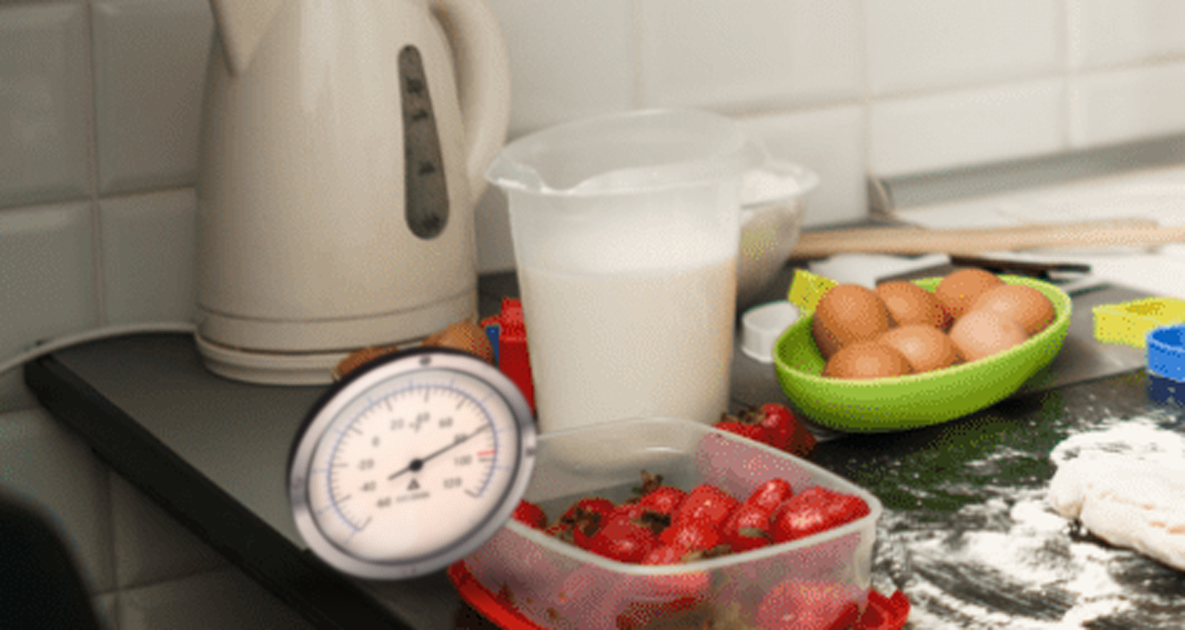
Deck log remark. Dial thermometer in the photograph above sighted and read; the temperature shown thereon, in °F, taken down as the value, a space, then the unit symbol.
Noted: 80 °F
